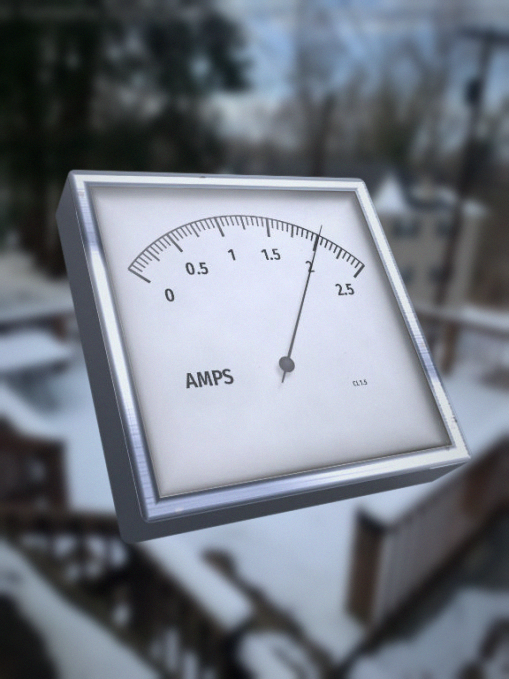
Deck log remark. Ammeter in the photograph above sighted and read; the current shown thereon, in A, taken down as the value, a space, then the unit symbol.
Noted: 2 A
